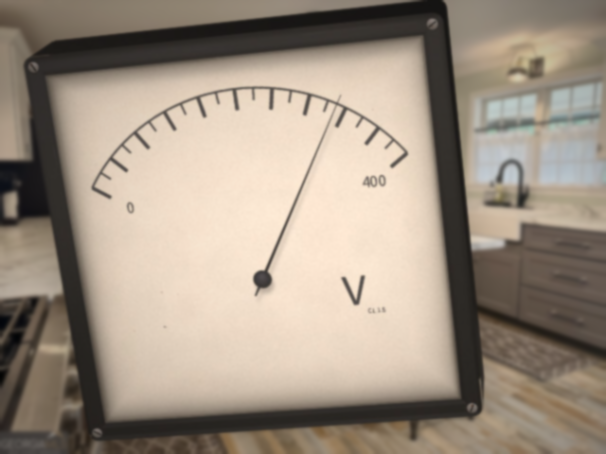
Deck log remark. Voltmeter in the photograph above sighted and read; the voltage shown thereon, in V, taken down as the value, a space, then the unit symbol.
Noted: 310 V
